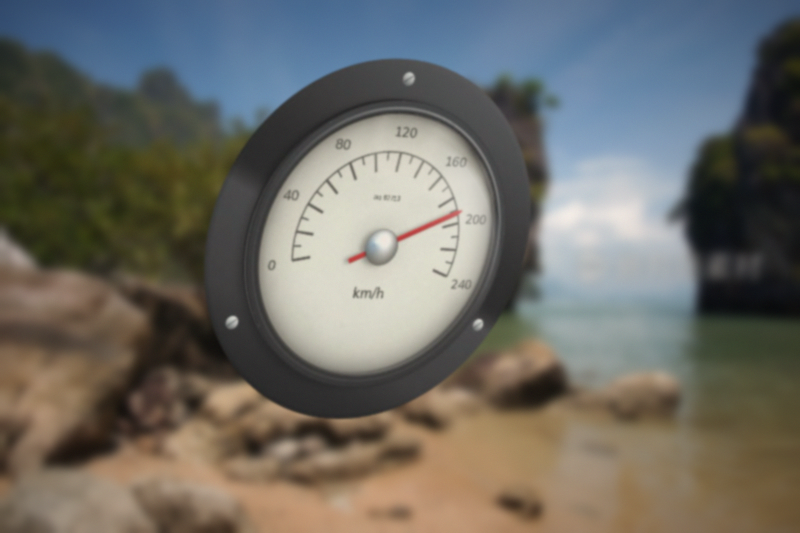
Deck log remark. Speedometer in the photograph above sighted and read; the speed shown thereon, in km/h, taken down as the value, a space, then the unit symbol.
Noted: 190 km/h
